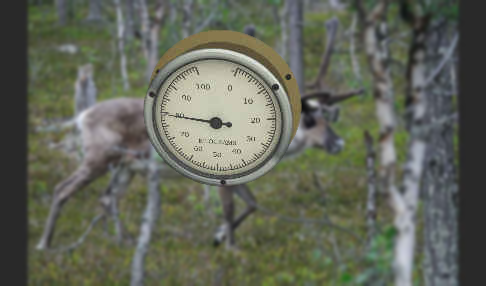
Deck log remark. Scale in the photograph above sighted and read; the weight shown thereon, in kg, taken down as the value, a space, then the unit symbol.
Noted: 80 kg
